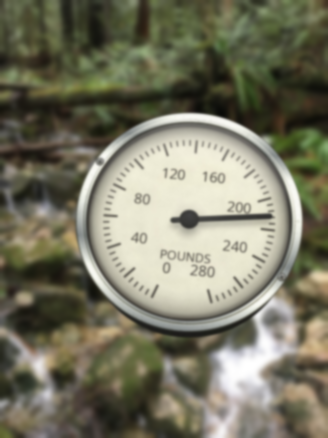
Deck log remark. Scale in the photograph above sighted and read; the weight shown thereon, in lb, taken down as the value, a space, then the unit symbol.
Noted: 212 lb
